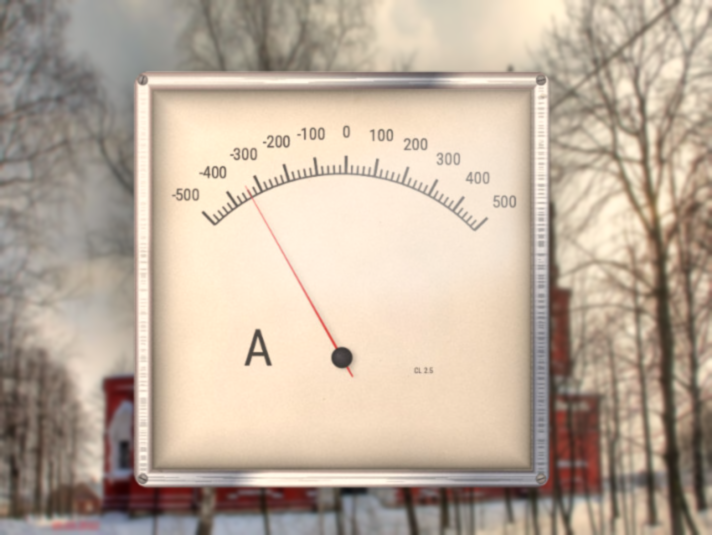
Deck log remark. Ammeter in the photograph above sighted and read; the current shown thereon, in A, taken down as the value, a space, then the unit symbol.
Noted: -340 A
